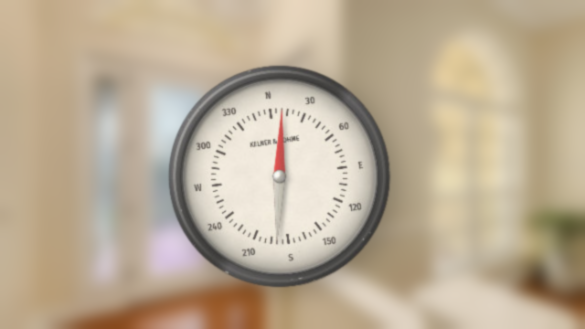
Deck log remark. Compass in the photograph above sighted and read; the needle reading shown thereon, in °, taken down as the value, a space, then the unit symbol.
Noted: 10 °
